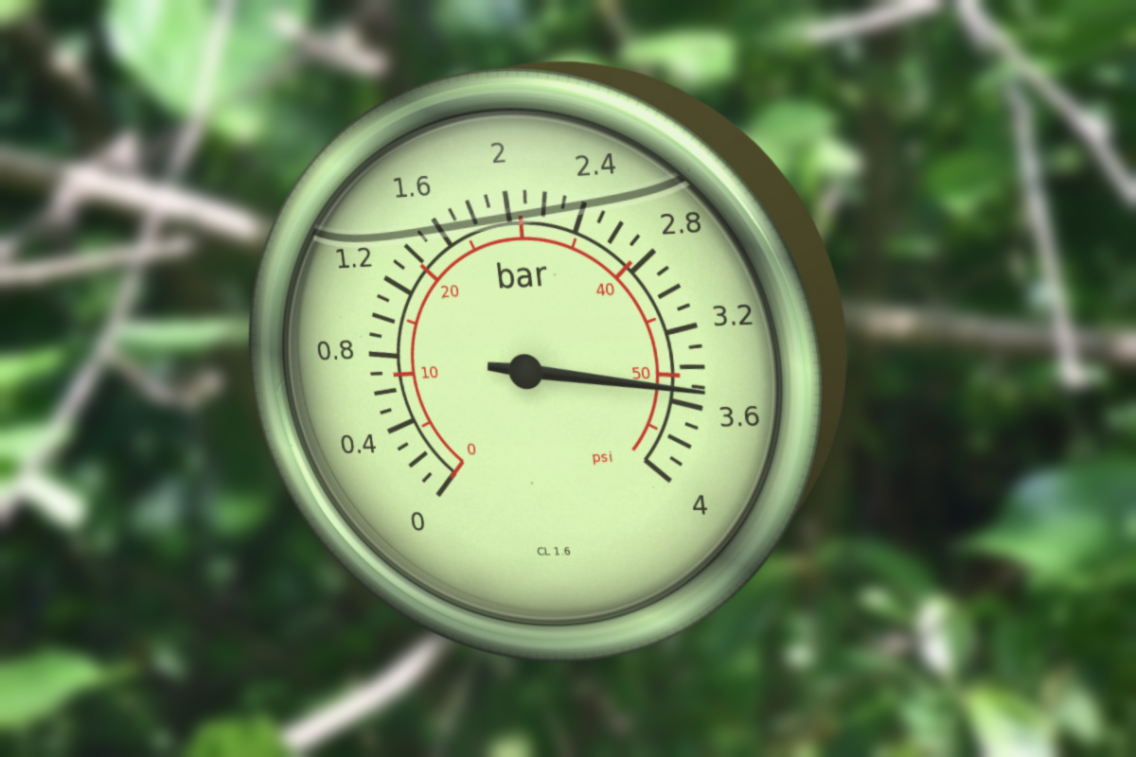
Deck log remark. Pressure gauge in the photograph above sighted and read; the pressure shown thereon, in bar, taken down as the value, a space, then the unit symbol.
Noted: 3.5 bar
